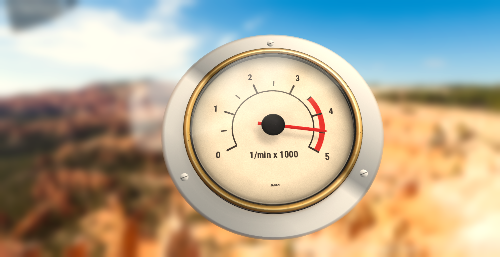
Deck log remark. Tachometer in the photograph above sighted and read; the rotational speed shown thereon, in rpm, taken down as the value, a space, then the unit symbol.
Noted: 4500 rpm
